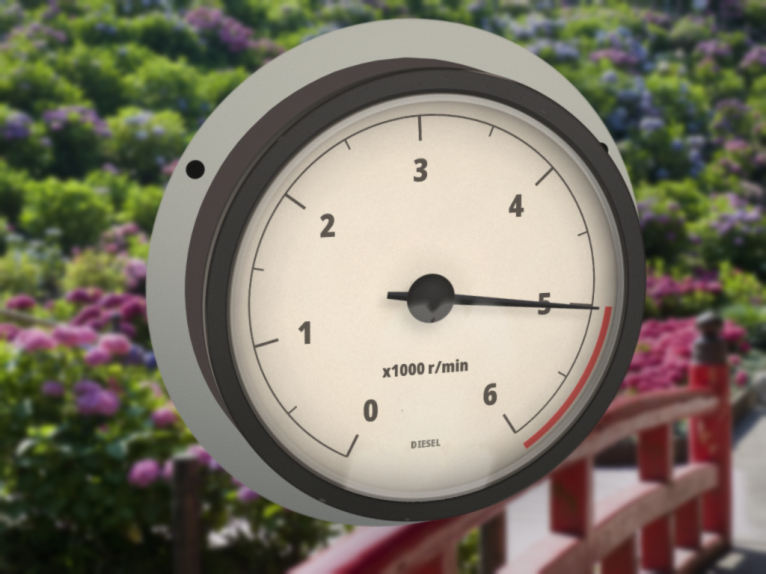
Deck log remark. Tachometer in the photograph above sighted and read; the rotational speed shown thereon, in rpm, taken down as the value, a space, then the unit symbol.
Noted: 5000 rpm
